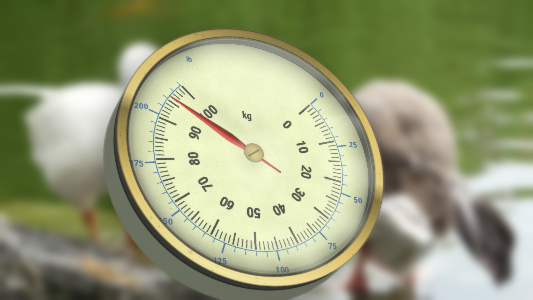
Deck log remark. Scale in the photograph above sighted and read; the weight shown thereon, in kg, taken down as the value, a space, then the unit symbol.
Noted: 95 kg
